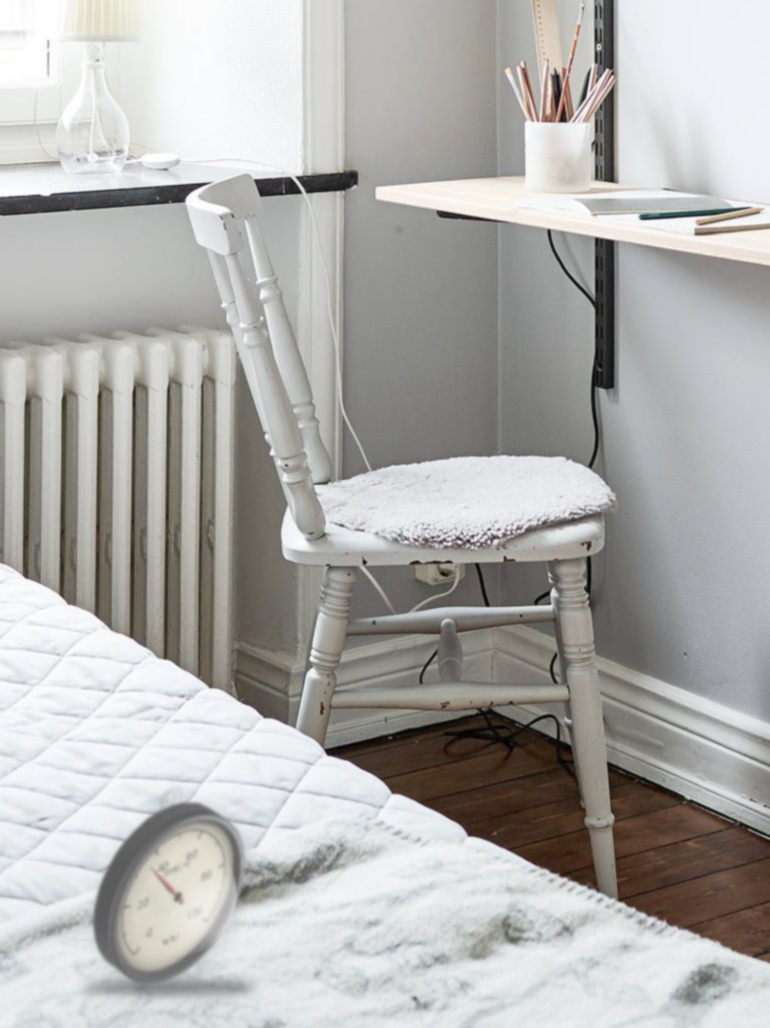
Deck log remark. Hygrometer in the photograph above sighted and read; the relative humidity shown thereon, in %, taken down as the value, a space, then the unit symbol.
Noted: 35 %
